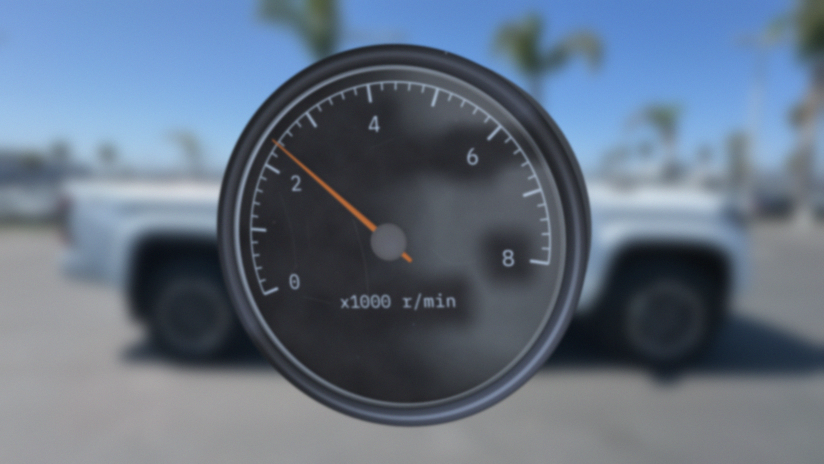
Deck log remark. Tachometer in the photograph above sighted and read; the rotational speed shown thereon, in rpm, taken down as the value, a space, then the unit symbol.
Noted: 2400 rpm
